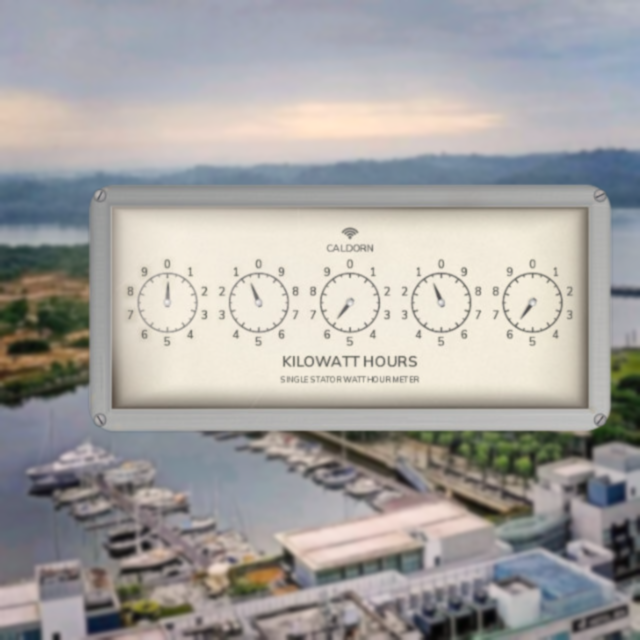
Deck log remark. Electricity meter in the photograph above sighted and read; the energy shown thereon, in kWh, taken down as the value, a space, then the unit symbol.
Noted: 606 kWh
